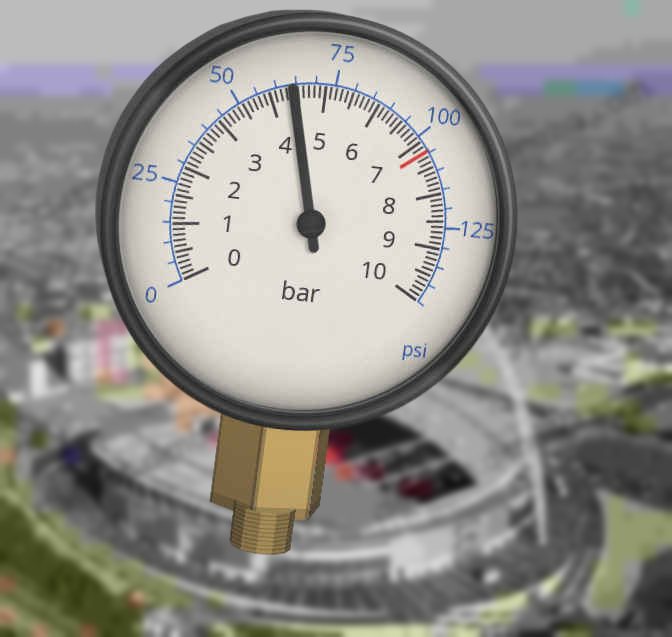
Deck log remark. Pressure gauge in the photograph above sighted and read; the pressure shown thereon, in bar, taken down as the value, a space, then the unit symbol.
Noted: 4.4 bar
